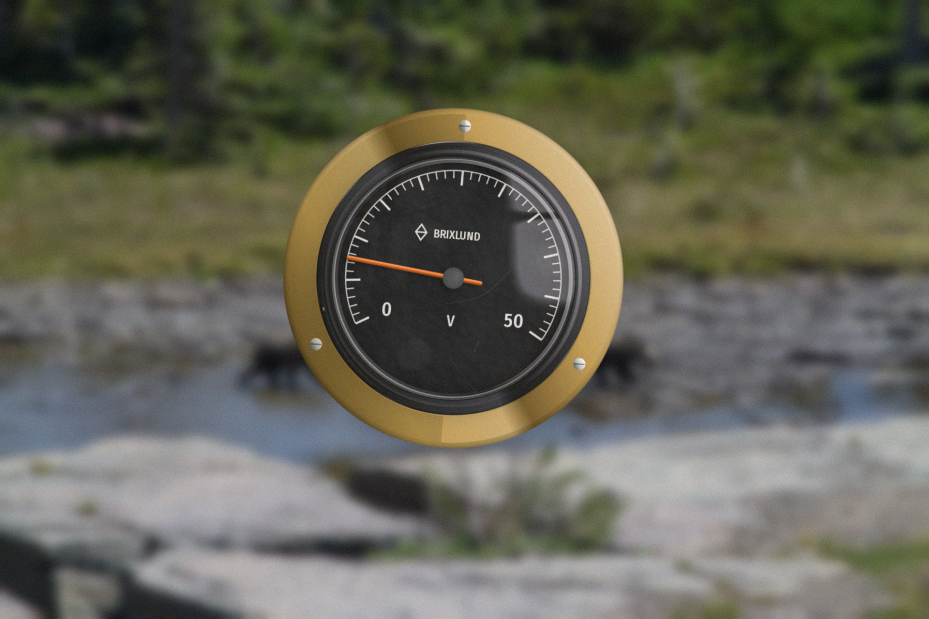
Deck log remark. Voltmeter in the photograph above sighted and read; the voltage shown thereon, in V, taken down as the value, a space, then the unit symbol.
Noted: 7.5 V
